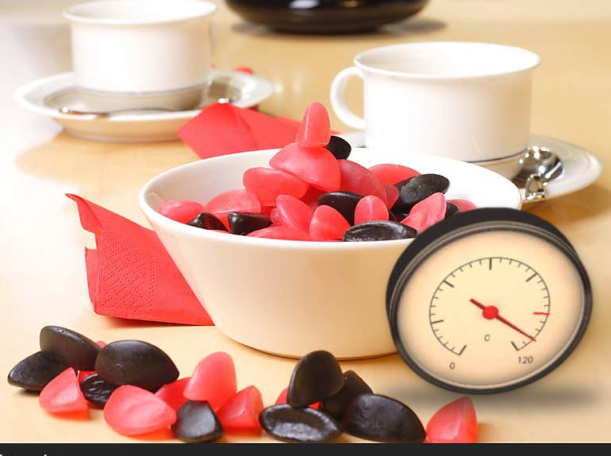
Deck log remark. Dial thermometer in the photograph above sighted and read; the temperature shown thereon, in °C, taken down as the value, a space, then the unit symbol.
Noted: 112 °C
